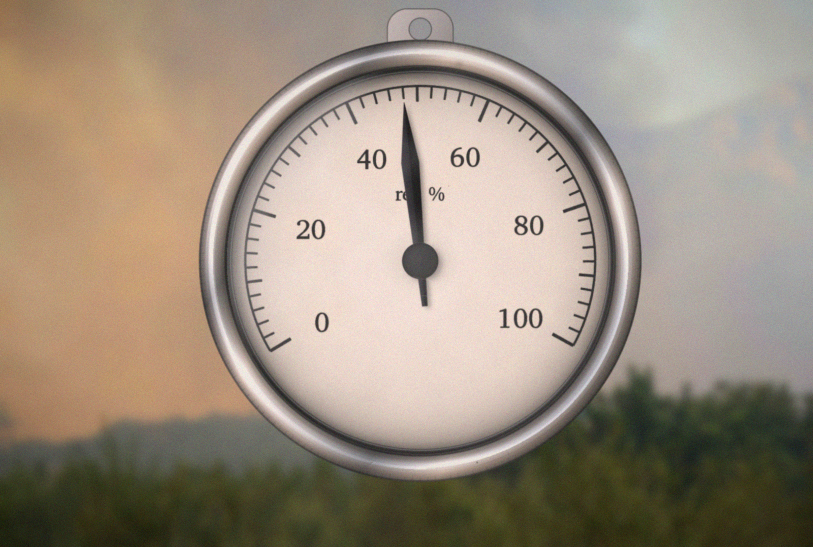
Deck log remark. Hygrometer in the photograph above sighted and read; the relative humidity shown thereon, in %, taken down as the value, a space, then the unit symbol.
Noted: 48 %
